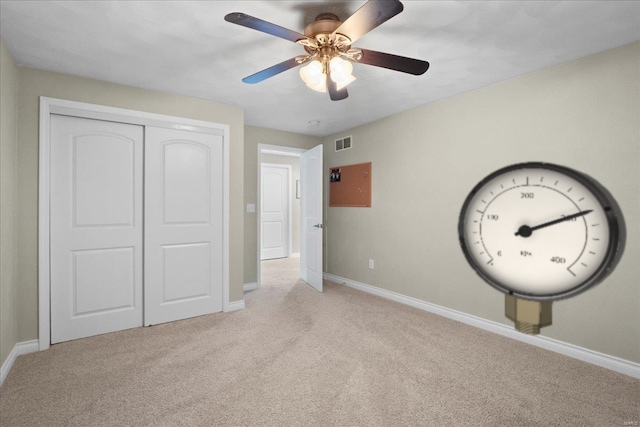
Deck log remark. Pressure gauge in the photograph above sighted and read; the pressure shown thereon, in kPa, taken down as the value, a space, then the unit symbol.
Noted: 300 kPa
